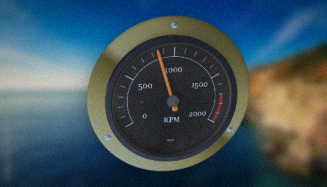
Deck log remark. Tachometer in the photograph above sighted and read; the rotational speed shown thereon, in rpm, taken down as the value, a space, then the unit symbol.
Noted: 850 rpm
